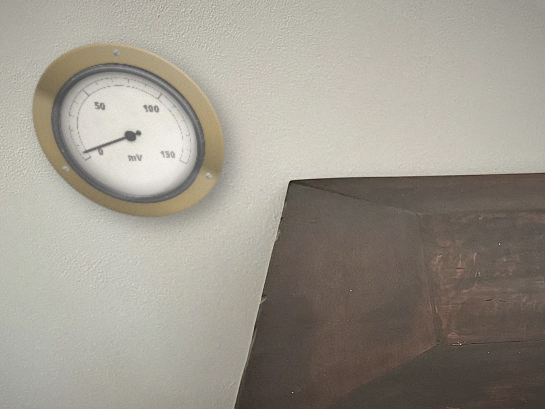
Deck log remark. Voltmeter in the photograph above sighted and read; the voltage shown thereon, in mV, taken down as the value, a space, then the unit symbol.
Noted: 5 mV
